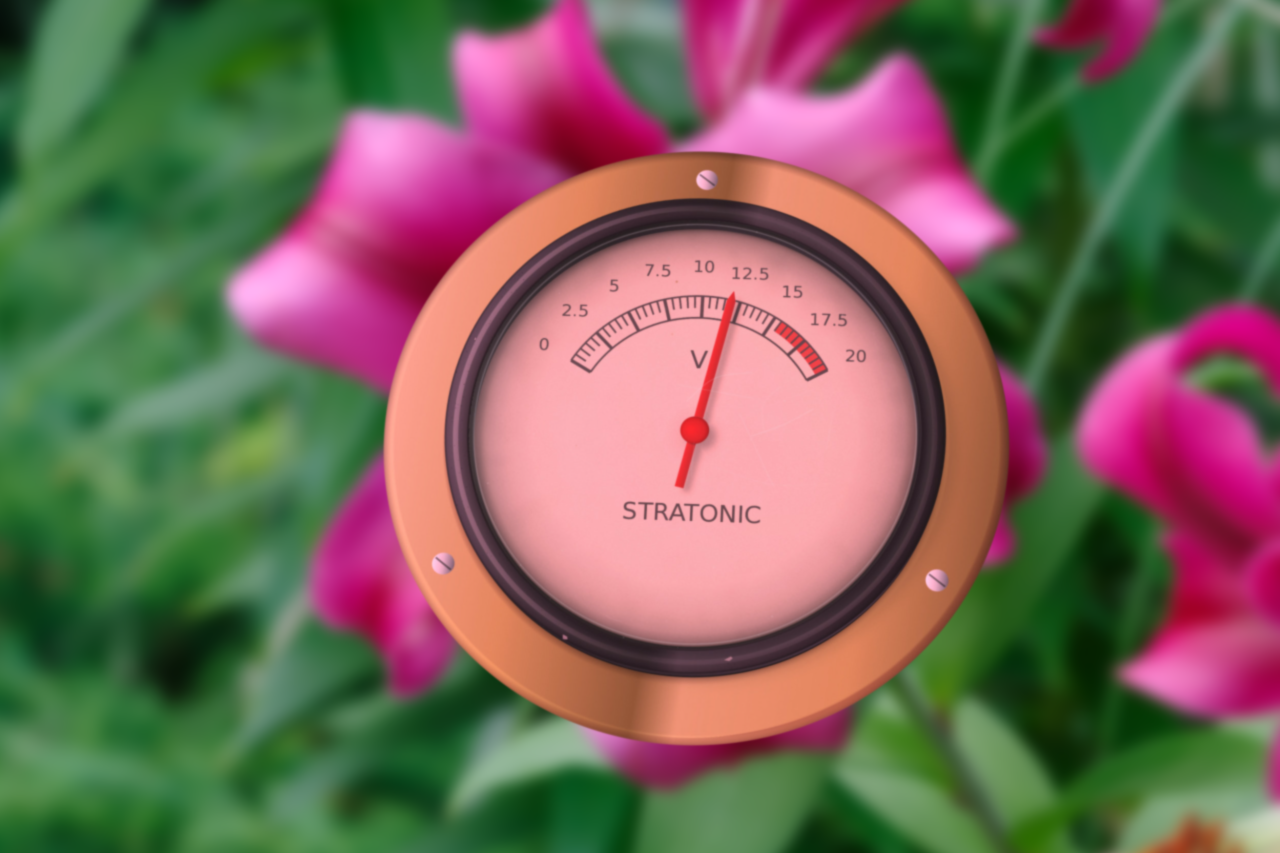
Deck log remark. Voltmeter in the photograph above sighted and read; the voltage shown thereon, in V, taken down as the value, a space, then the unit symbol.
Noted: 12 V
